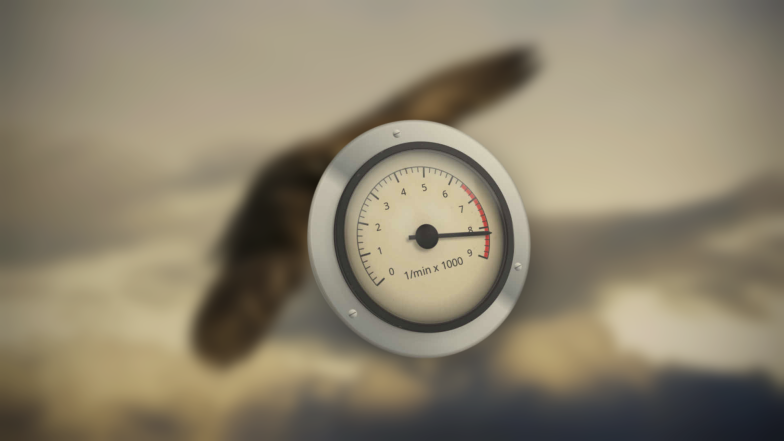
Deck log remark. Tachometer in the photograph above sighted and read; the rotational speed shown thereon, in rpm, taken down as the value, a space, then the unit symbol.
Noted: 8200 rpm
